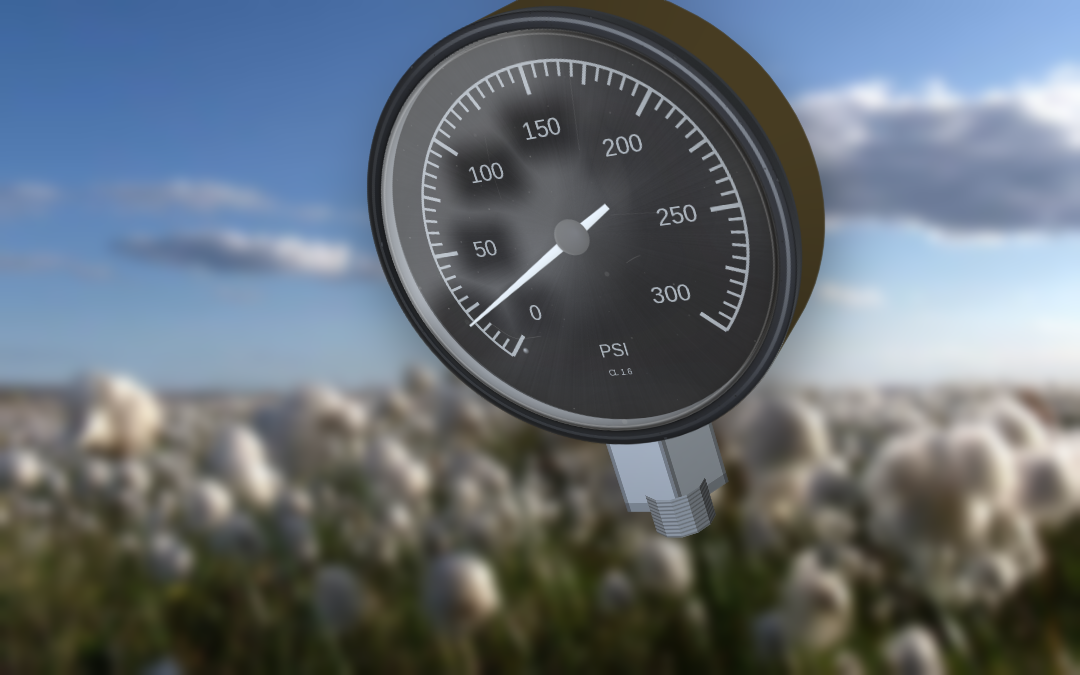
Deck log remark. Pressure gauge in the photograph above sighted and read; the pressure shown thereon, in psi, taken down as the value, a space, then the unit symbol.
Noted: 20 psi
